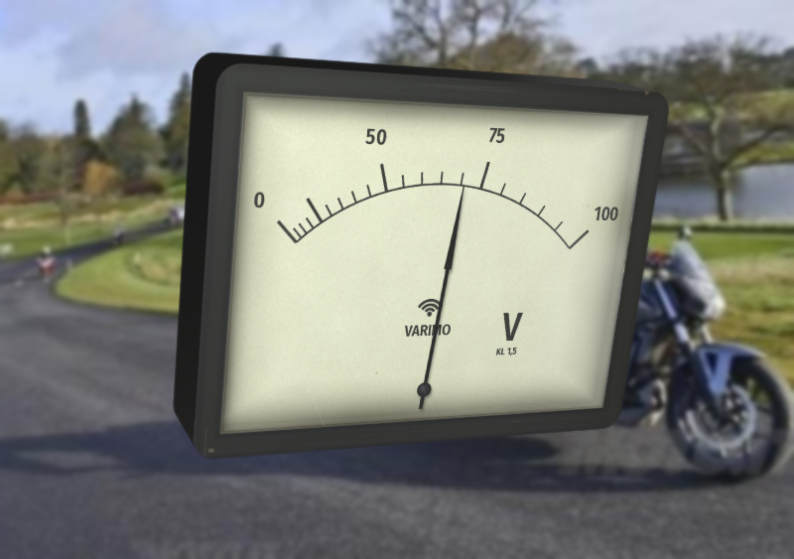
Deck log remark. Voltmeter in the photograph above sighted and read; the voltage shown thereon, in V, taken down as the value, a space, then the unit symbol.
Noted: 70 V
